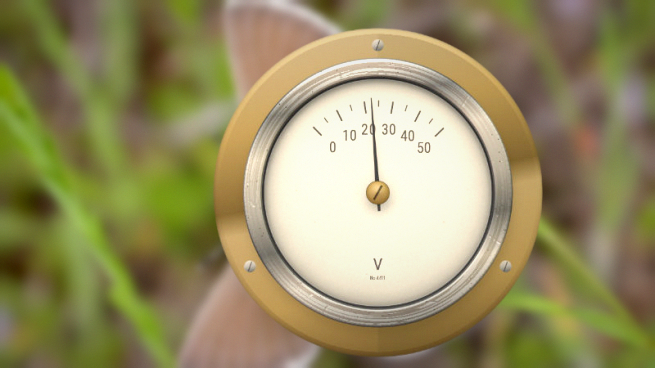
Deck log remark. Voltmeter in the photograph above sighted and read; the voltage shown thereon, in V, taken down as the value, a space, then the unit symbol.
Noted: 22.5 V
